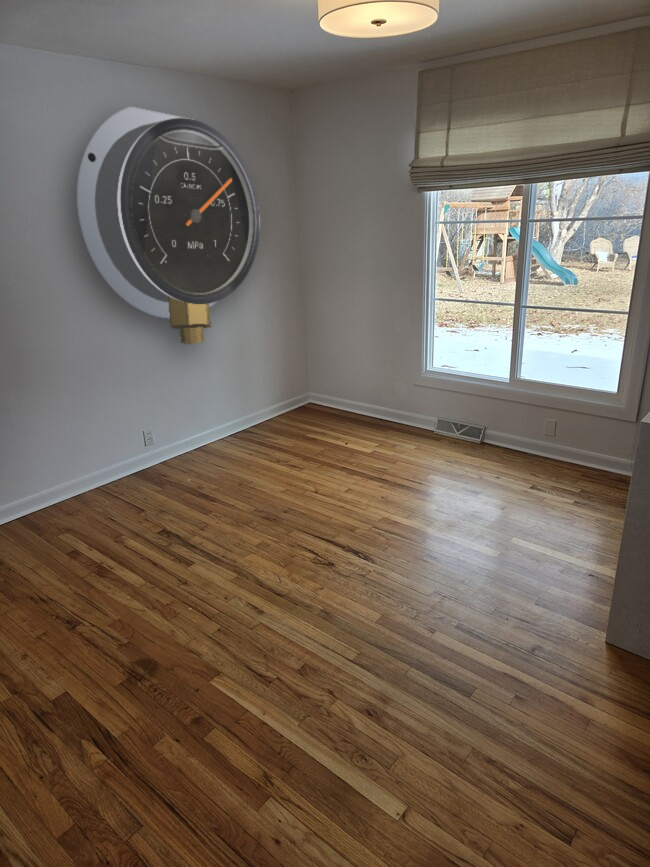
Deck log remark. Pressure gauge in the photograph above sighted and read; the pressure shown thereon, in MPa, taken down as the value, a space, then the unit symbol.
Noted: 0.7 MPa
